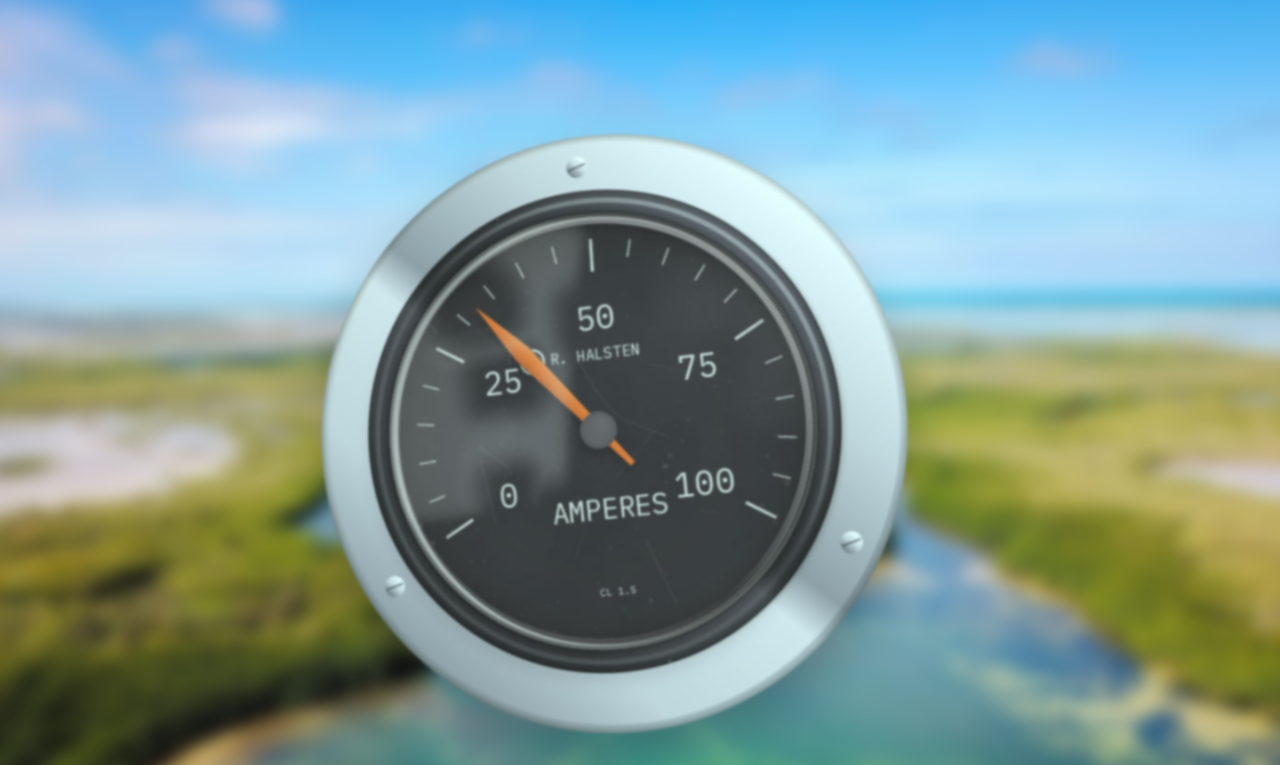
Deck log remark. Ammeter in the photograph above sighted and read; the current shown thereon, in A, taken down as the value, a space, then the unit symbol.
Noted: 32.5 A
